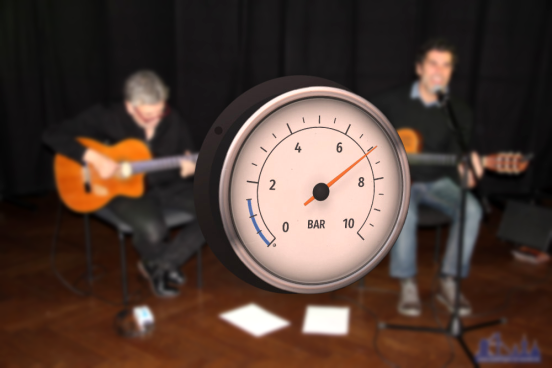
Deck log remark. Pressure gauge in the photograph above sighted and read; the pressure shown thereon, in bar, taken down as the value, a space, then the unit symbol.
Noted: 7 bar
